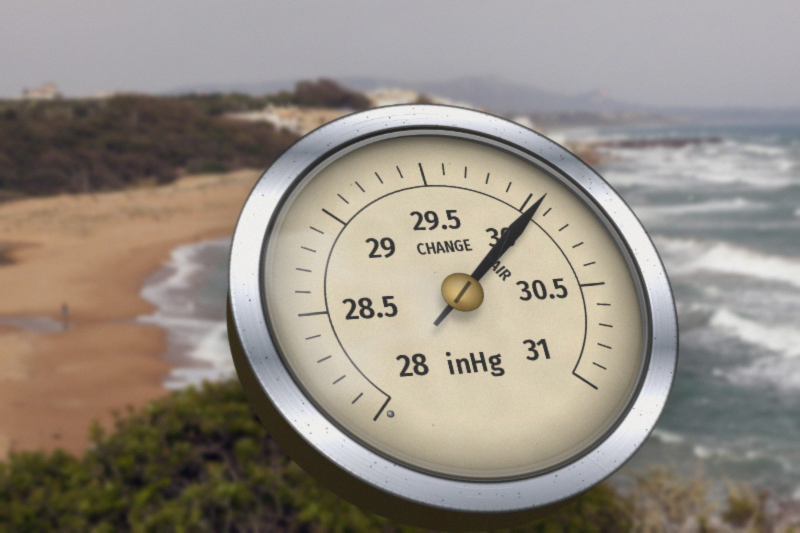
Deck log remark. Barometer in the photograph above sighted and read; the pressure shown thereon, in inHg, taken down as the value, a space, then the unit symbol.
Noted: 30.05 inHg
